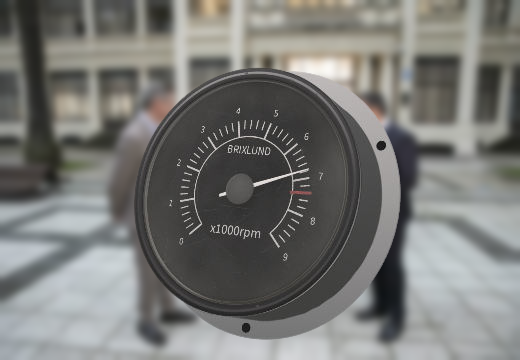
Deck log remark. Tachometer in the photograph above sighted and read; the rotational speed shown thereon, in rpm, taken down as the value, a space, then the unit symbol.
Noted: 6800 rpm
